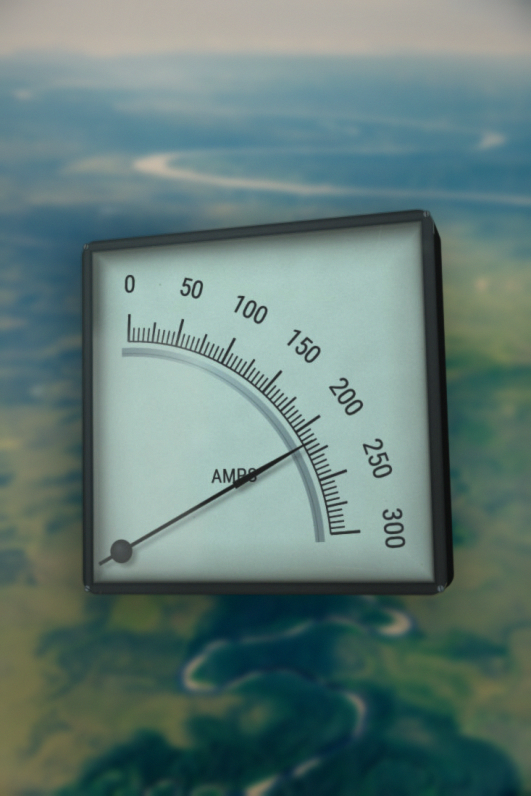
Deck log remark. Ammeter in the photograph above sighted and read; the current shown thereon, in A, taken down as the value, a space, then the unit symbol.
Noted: 215 A
